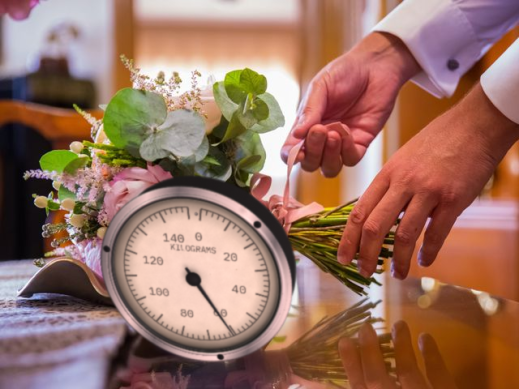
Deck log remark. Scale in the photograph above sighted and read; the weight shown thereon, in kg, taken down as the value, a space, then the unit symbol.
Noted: 60 kg
